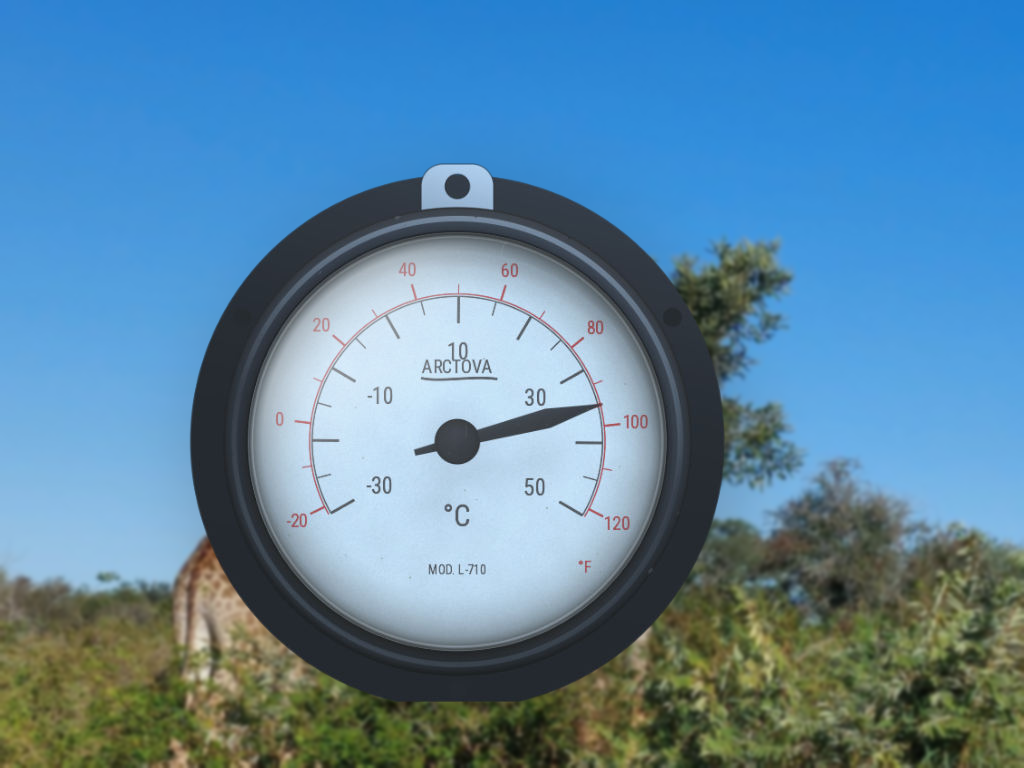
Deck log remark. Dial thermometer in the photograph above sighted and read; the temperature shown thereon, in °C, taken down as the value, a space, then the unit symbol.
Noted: 35 °C
